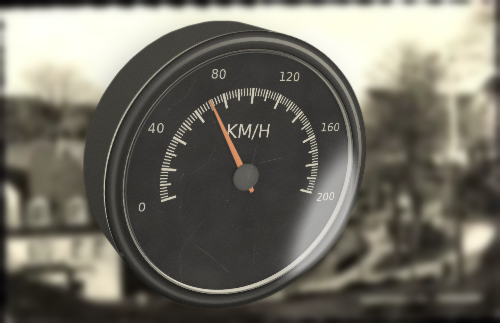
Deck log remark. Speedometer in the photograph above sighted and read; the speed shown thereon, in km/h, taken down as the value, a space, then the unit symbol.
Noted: 70 km/h
